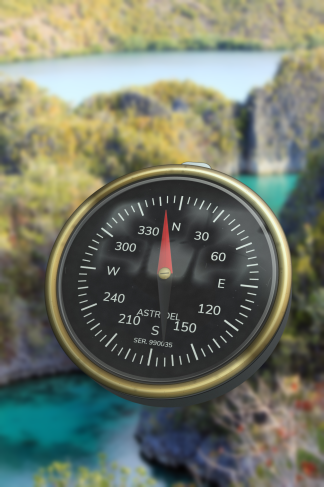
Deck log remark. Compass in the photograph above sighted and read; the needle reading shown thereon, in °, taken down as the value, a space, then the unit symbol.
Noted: 350 °
